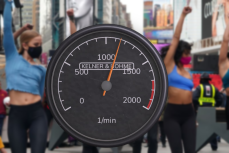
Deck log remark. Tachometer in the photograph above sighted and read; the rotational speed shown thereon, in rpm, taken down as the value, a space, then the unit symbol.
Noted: 1150 rpm
